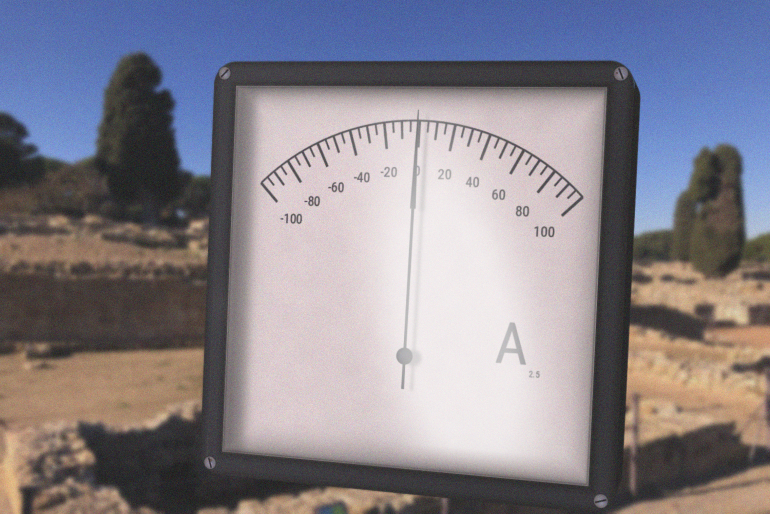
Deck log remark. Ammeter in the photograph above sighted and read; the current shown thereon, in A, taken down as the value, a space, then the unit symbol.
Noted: 0 A
